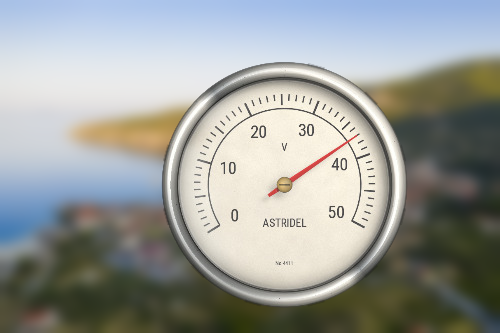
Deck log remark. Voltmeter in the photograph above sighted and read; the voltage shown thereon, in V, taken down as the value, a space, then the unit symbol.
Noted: 37 V
